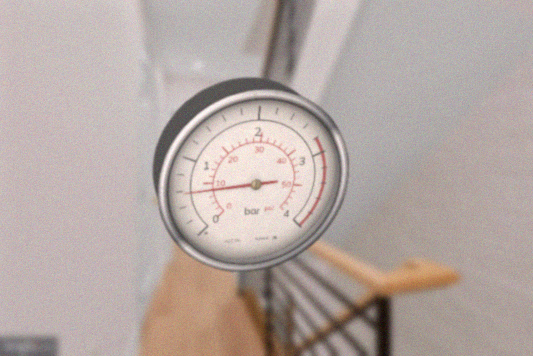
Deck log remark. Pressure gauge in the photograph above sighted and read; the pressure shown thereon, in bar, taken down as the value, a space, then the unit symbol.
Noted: 0.6 bar
